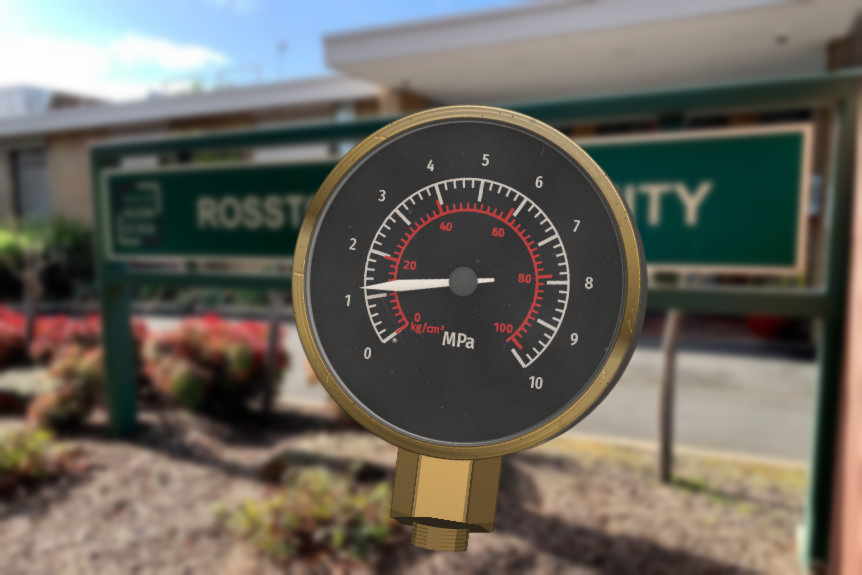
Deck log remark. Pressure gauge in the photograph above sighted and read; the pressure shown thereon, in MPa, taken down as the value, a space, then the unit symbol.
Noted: 1.2 MPa
